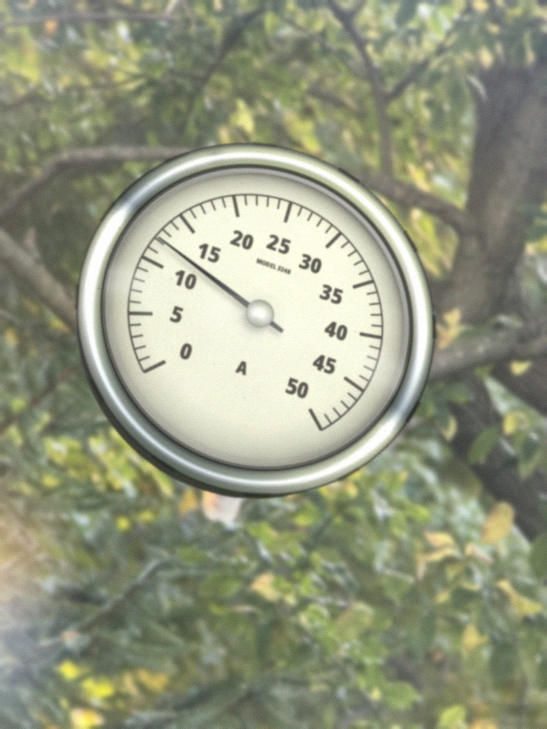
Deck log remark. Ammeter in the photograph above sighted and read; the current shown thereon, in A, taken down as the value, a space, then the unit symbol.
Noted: 12 A
